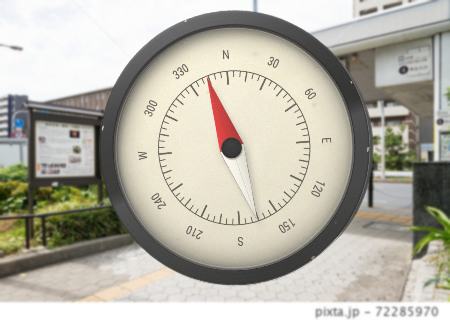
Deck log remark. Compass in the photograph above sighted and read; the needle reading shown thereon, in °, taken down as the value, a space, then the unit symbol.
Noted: 345 °
